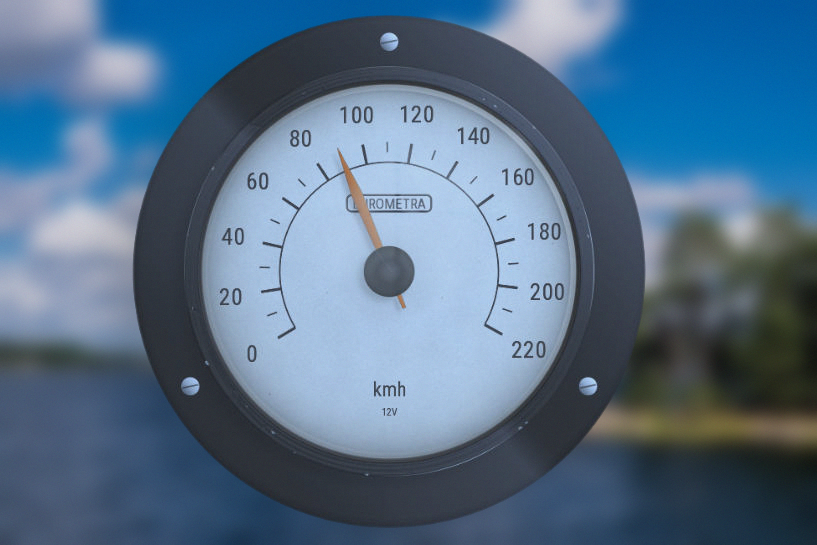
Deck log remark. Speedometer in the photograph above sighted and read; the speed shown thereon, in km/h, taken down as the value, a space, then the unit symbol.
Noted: 90 km/h
